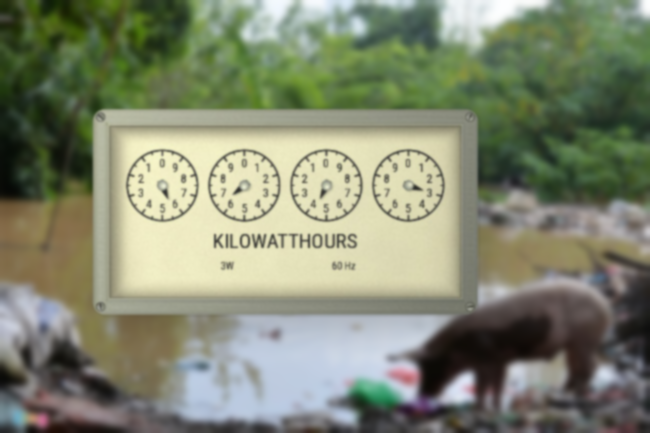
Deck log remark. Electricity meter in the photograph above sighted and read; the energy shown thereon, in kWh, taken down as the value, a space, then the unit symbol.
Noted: 5643 kWh
